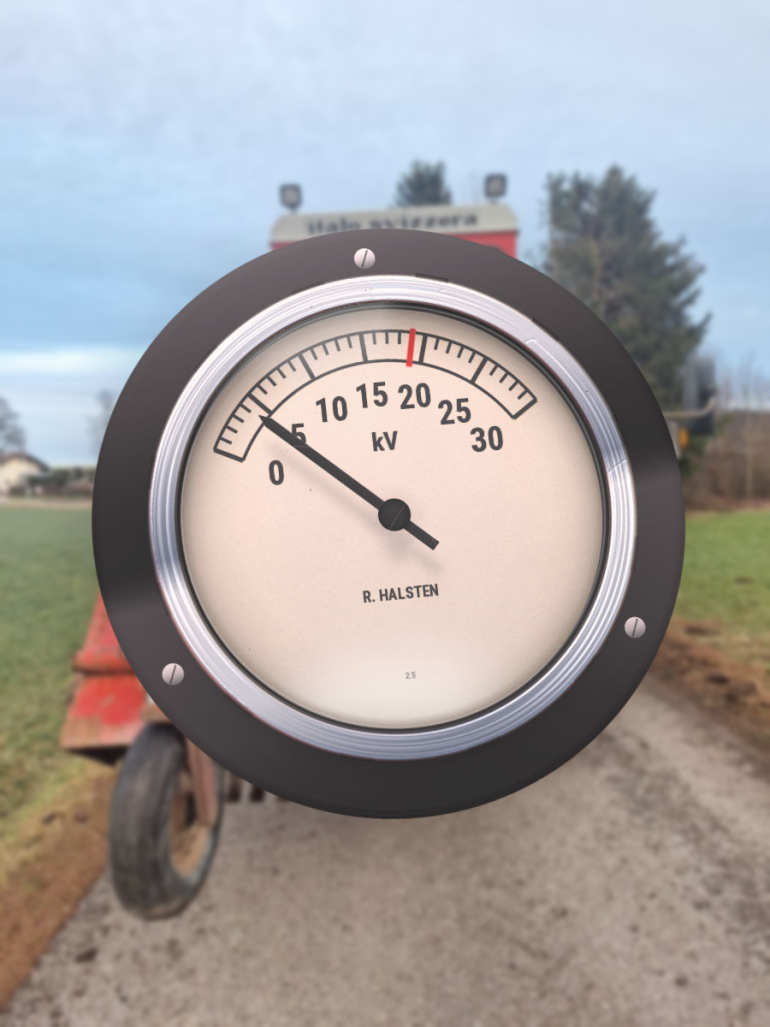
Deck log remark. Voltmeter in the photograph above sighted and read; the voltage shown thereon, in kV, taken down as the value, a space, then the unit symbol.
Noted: 4 kV
